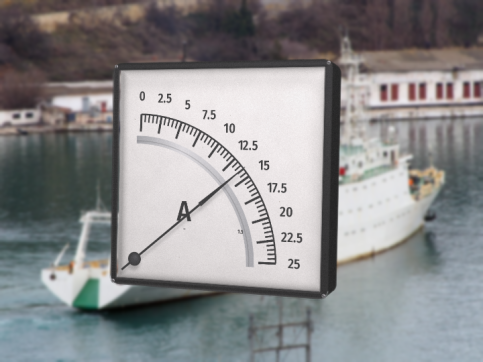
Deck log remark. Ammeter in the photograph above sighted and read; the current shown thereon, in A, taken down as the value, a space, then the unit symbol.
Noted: 14 A
